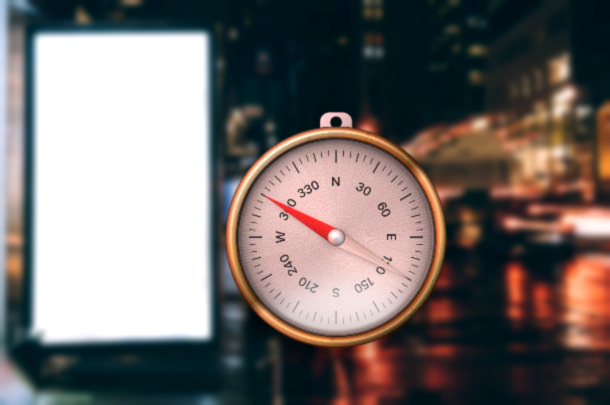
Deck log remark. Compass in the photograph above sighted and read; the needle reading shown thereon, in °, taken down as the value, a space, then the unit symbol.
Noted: 300 °
